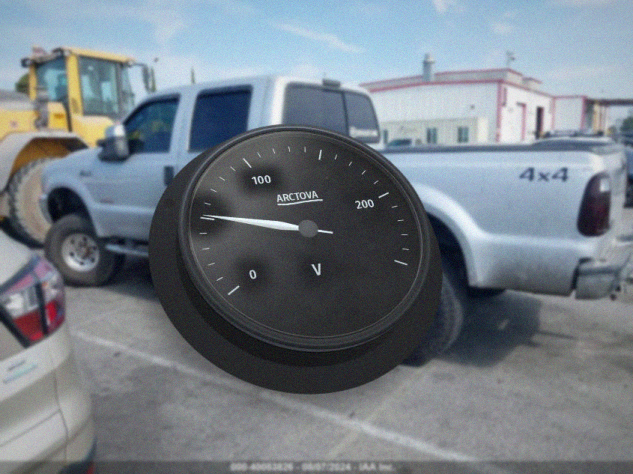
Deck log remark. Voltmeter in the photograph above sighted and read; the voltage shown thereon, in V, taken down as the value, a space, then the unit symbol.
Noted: 50 V
